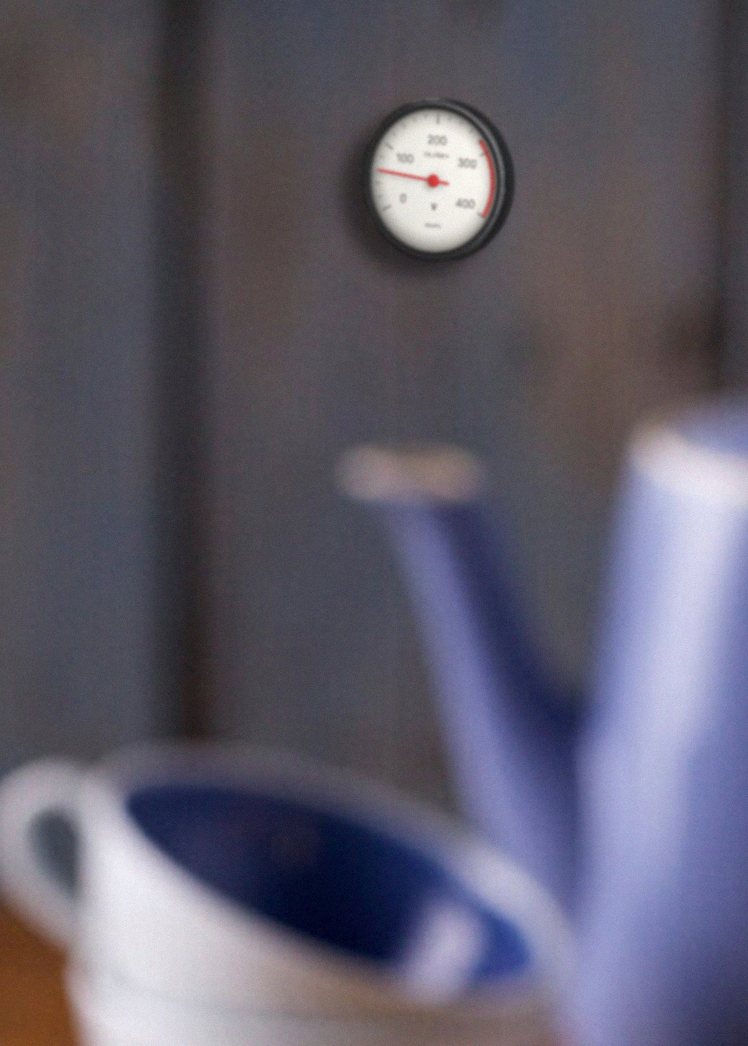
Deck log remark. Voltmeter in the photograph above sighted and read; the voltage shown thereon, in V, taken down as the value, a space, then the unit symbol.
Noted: 60 V
